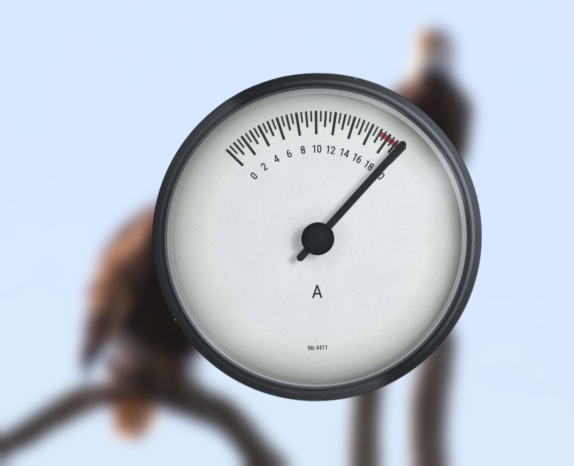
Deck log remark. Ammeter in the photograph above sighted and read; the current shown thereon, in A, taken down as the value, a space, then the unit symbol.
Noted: 19.5 A
